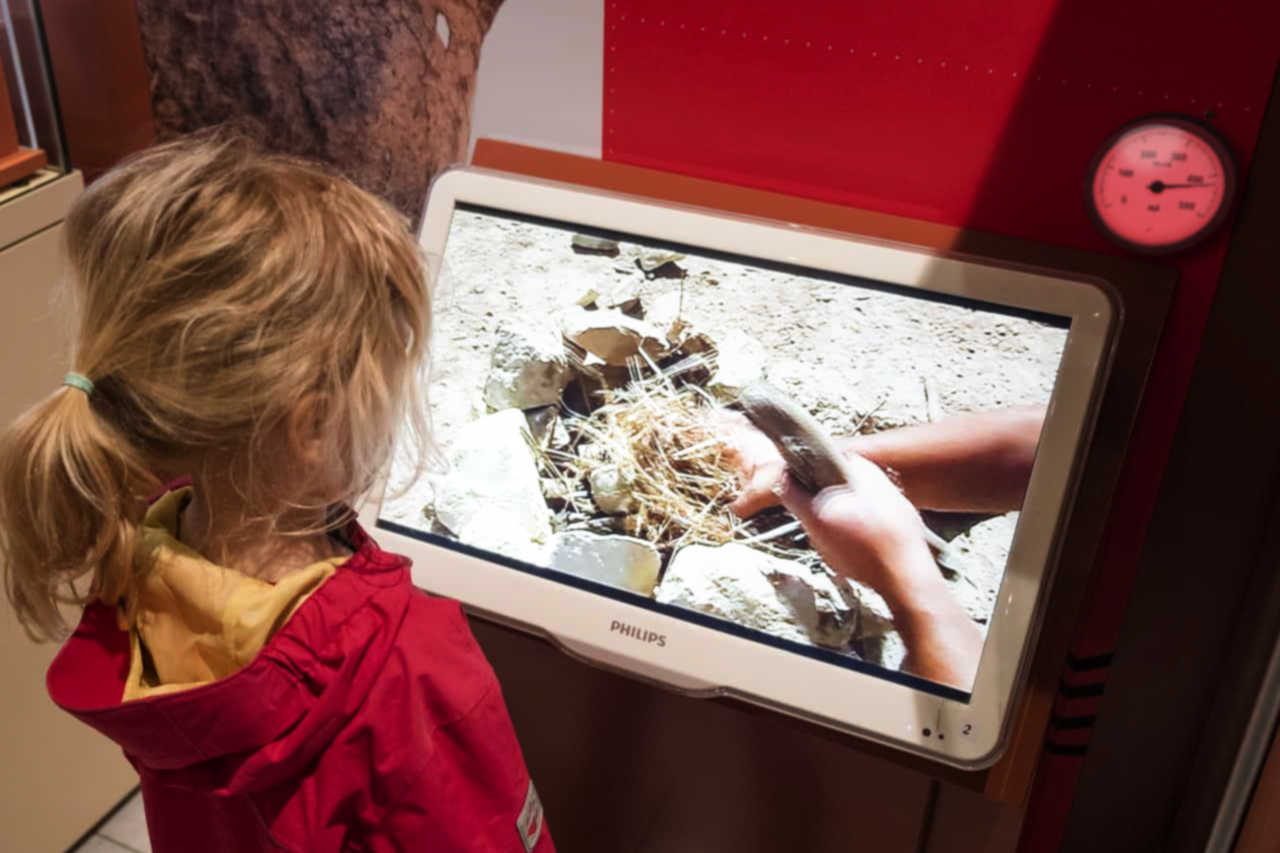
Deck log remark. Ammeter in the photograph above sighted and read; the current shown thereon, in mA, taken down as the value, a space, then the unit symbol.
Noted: 420 mA
